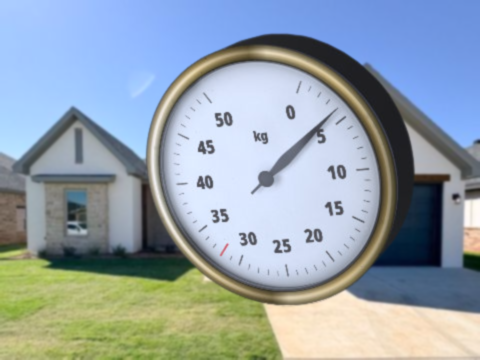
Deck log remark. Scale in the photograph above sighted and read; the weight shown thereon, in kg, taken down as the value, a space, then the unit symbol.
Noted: 4 kg
